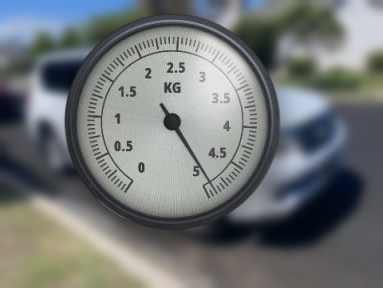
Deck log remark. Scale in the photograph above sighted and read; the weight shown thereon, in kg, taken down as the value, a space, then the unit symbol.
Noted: 4.9 kg
